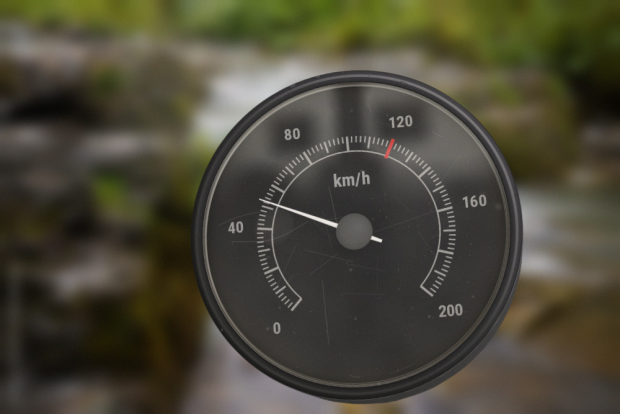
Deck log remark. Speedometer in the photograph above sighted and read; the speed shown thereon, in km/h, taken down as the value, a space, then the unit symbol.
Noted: 52 km/h
